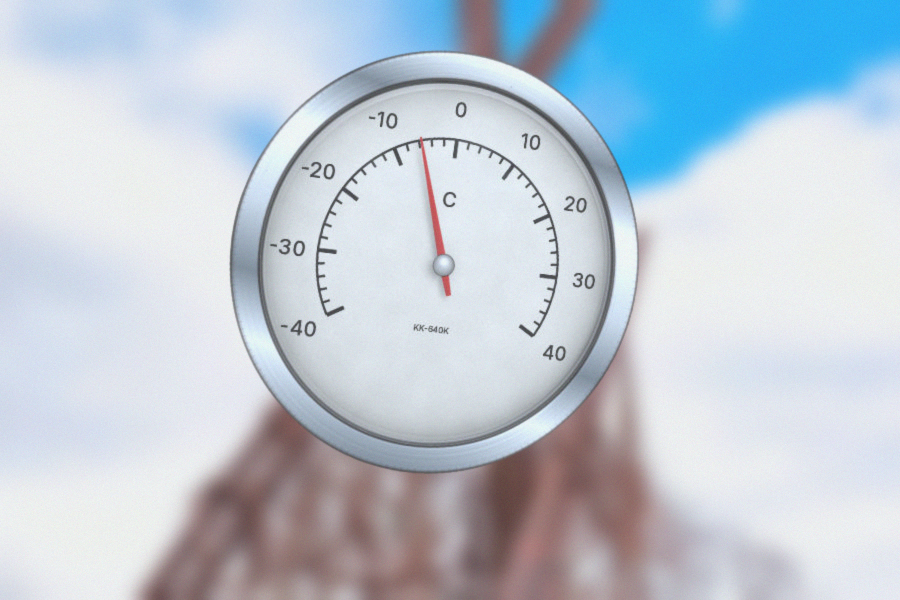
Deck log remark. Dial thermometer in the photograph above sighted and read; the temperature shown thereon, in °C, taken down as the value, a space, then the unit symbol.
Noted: -6 °C
